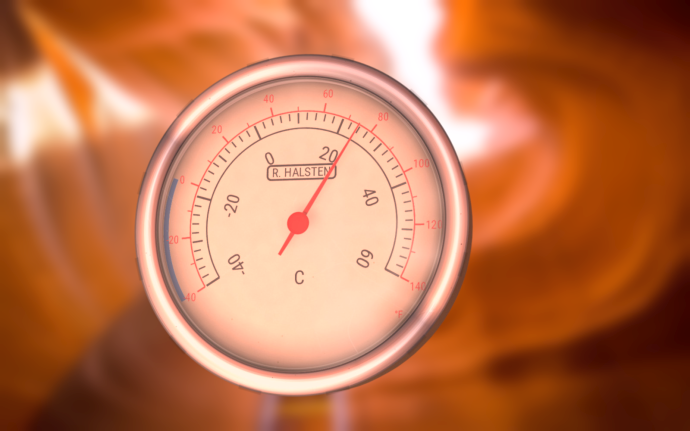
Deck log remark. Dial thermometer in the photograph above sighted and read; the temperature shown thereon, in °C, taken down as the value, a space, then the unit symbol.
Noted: 24 °C
